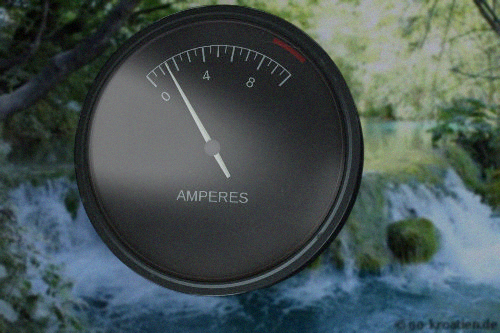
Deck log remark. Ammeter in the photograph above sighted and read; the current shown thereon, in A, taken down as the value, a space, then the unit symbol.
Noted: 1.5 A
